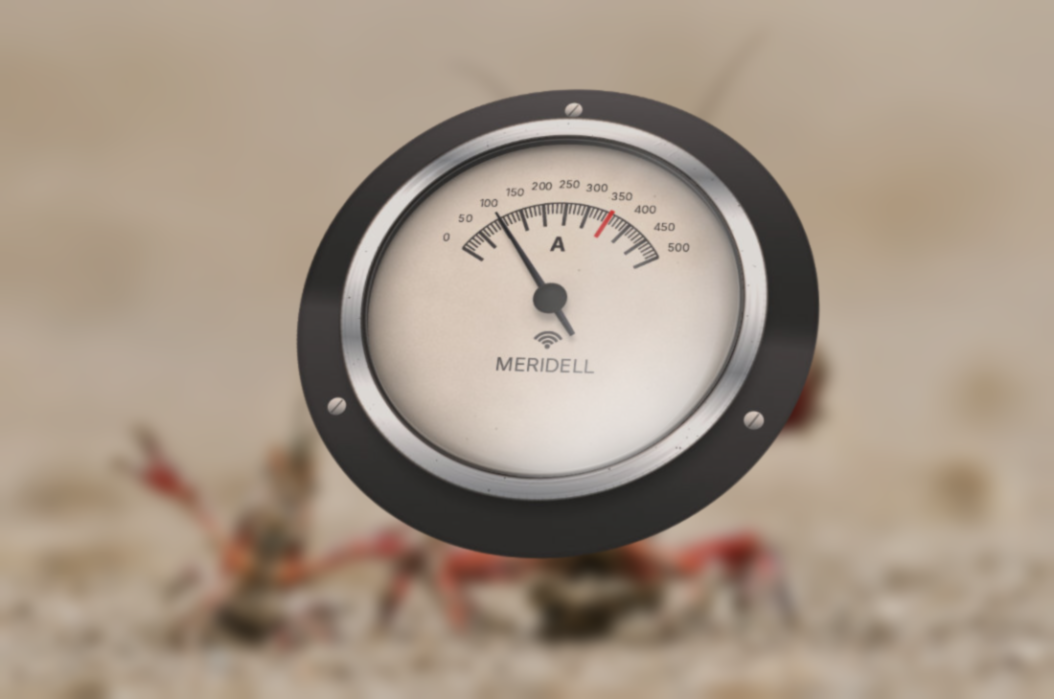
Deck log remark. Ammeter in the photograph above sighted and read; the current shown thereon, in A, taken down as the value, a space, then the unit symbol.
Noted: 100 A
